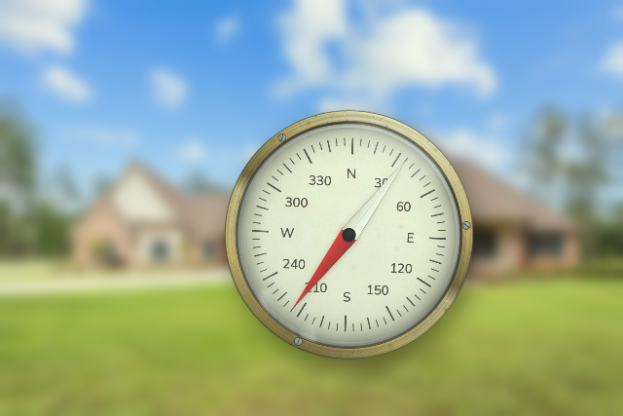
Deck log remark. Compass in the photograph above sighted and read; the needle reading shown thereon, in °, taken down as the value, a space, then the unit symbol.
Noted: 215 °
